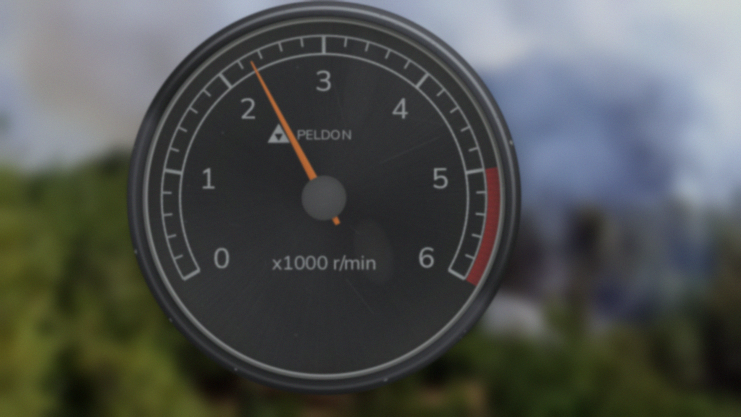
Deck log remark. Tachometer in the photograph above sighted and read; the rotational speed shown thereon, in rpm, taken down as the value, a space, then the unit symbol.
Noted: 2300 rpm
